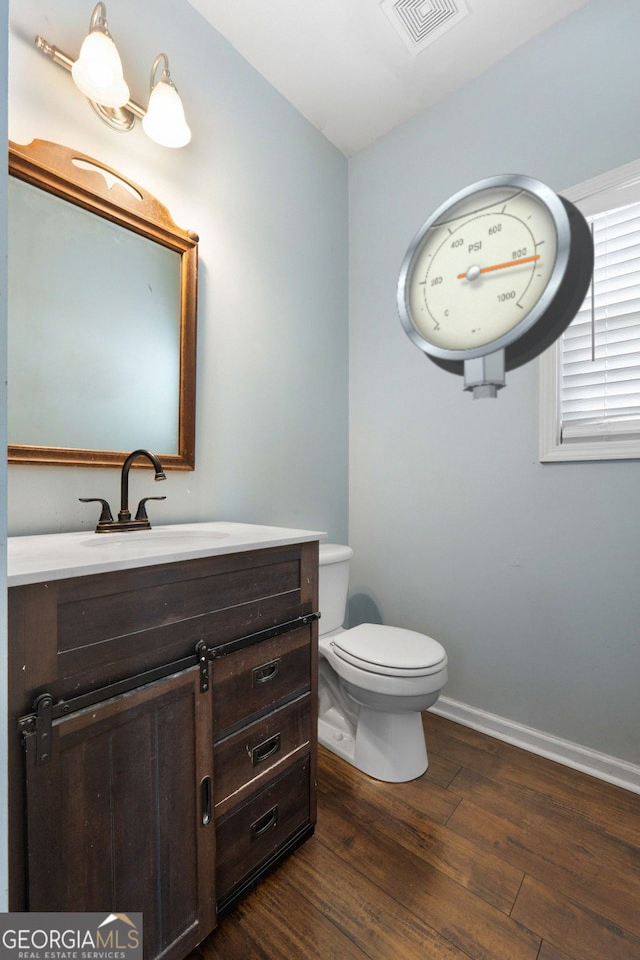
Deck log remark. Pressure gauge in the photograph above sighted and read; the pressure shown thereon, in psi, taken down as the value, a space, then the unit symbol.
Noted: 850 psi
